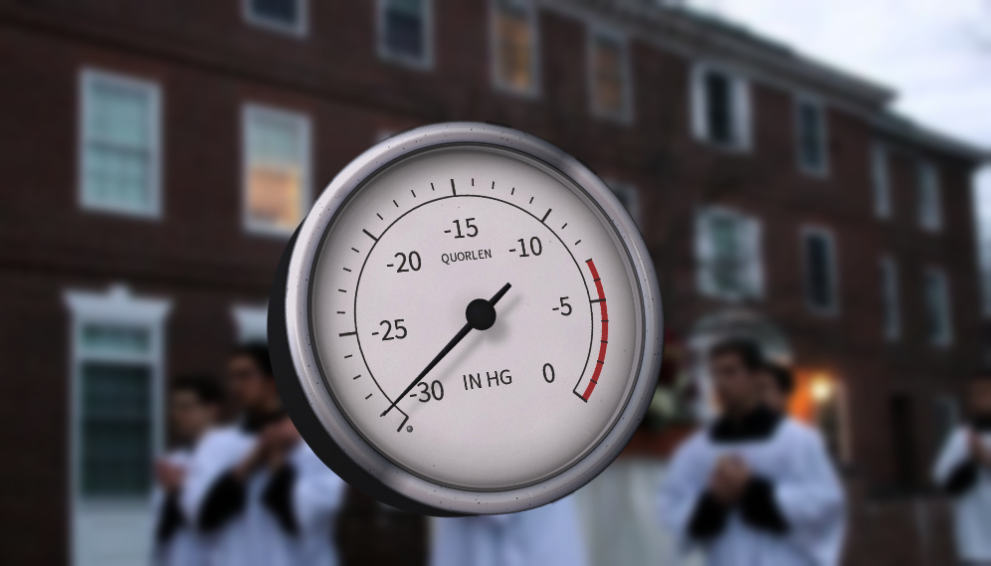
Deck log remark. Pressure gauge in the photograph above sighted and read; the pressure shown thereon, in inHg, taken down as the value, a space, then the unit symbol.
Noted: -29 inHg
